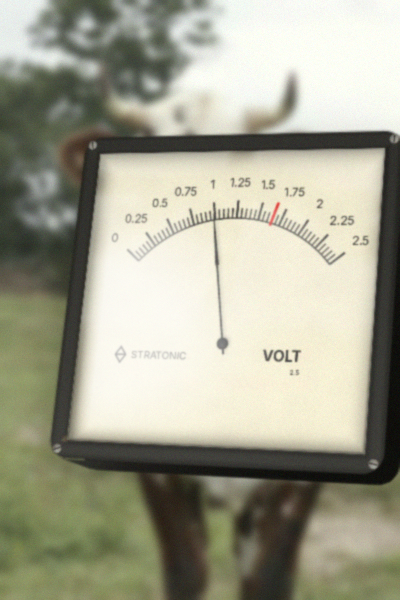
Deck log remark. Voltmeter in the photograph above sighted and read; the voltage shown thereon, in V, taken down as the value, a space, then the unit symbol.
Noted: 1 V
